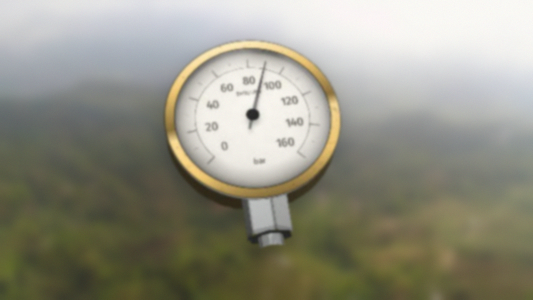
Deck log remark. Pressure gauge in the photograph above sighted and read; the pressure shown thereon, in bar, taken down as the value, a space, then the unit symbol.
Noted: 90 bar
